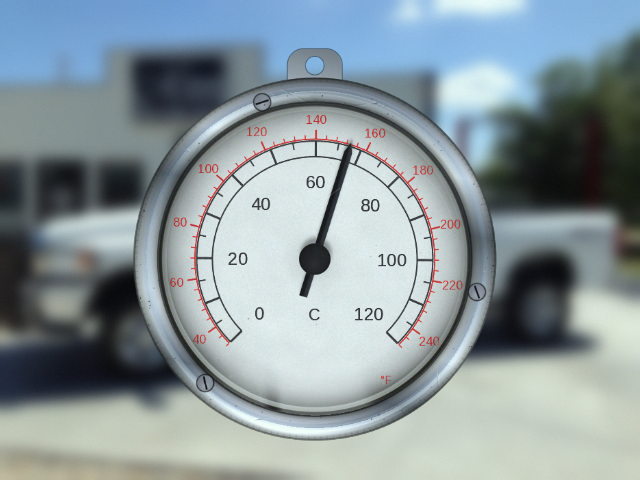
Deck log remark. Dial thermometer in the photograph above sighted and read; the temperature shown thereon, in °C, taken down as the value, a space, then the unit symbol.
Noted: 67.5 °C
